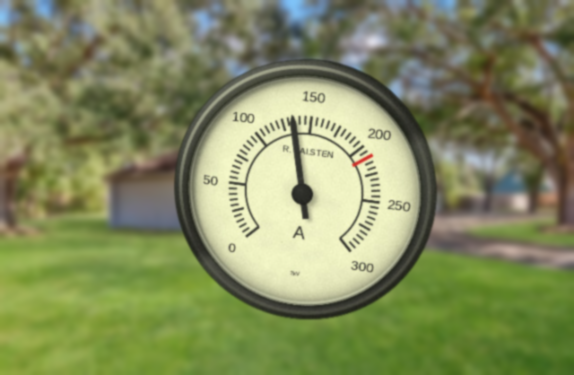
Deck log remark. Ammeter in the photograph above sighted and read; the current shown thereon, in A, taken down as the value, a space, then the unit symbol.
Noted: 135 A
